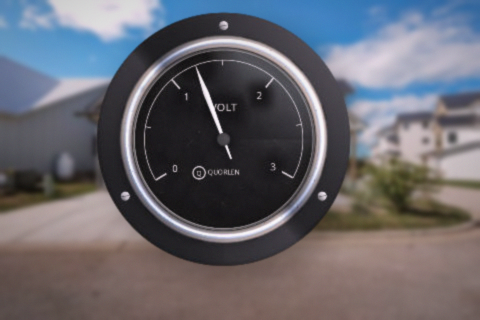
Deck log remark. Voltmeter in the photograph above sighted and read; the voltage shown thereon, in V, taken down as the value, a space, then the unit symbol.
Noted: 1.25 V
